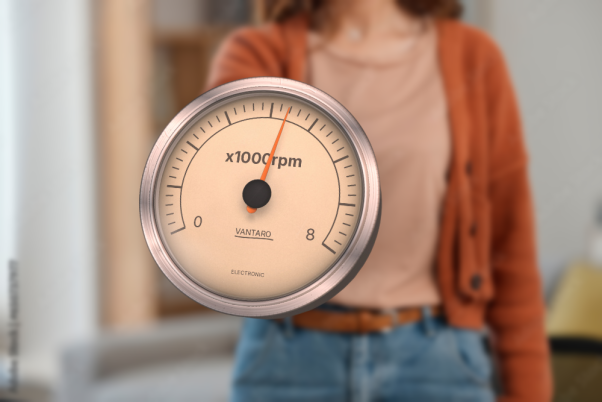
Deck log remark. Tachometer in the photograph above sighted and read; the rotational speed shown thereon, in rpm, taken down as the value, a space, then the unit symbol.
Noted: 4400 rpm
